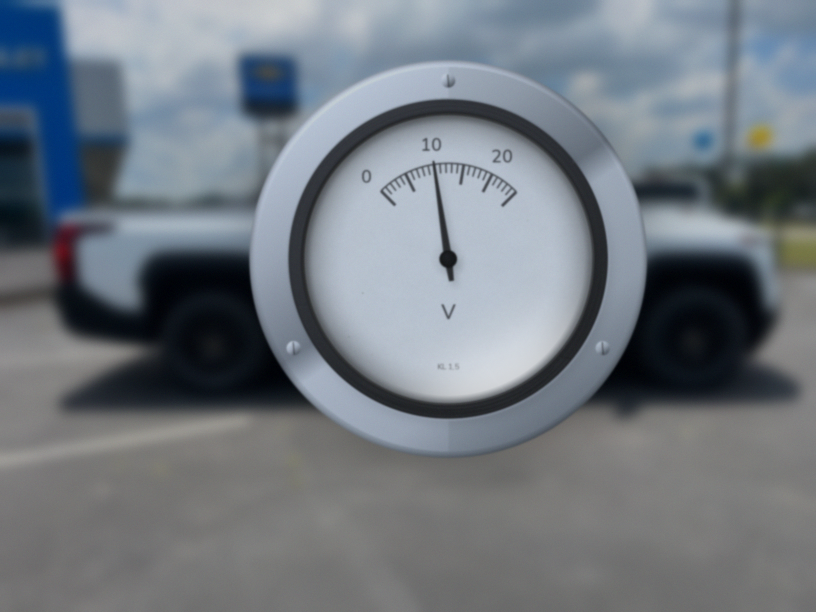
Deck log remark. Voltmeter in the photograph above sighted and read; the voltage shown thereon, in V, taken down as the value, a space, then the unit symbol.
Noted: 10 V
